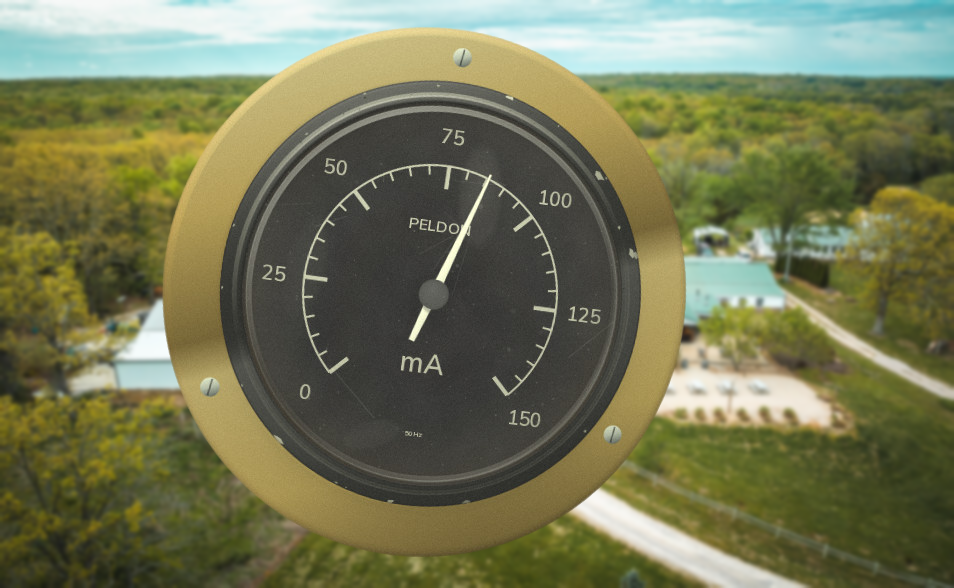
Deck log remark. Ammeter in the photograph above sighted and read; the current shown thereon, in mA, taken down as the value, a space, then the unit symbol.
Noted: 85 mA
